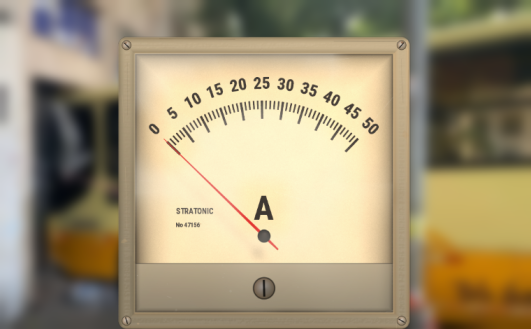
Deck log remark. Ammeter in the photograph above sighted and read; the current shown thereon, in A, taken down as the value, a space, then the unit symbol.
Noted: 0 A
